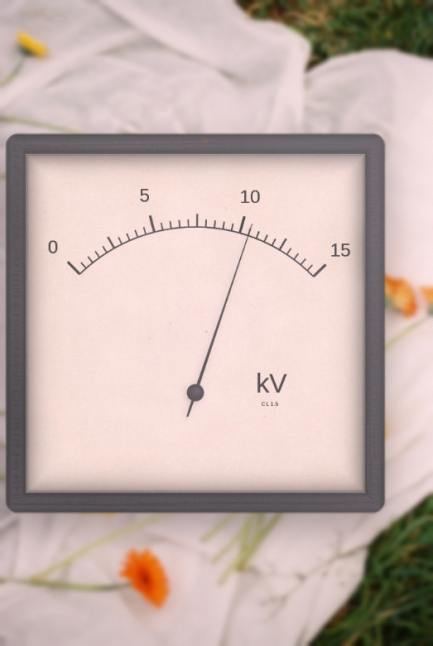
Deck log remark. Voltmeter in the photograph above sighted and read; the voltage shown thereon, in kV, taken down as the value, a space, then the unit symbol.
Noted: 10.5 kV
